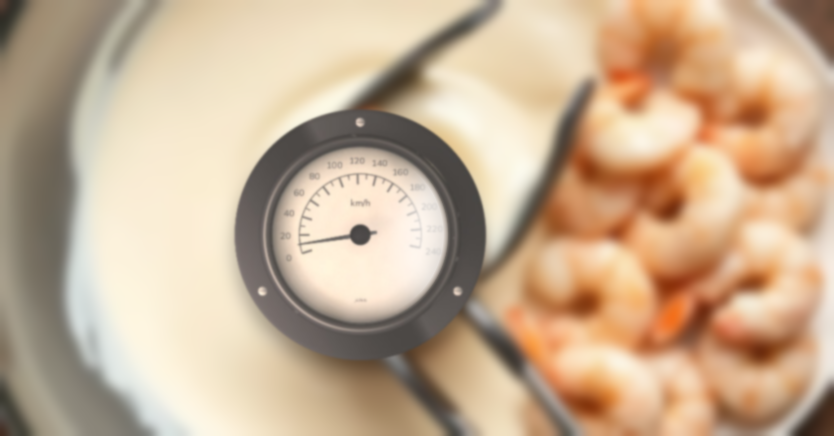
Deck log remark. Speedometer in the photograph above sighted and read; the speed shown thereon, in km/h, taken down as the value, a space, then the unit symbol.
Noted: 10 km/h
